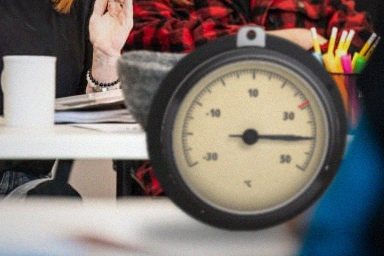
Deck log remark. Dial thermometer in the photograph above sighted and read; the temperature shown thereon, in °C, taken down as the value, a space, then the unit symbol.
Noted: 40 °C
